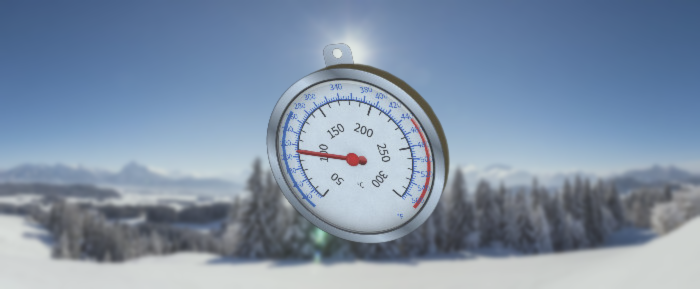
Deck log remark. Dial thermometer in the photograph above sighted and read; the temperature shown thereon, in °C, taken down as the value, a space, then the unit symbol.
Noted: 100 °C
